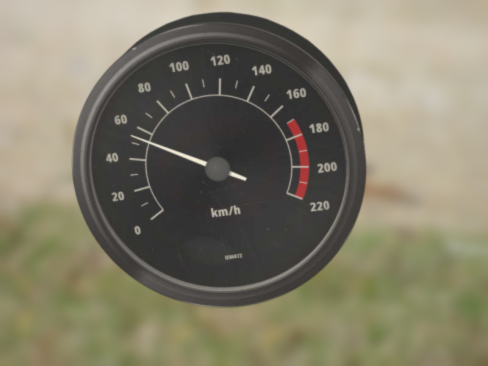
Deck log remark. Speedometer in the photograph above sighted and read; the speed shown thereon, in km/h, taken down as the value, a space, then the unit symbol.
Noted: 55 km/h
